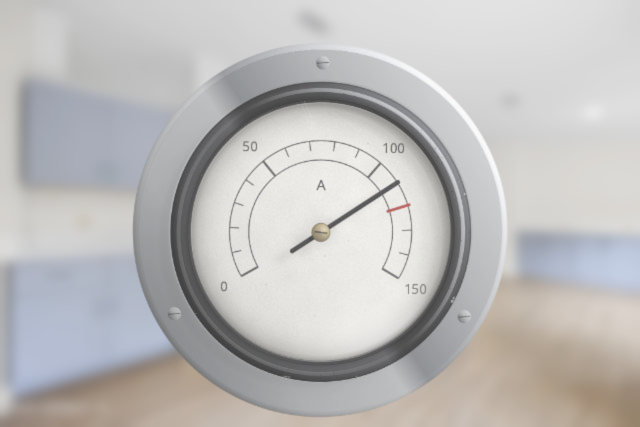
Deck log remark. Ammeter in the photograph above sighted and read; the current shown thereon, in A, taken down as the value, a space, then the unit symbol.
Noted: 110 A
